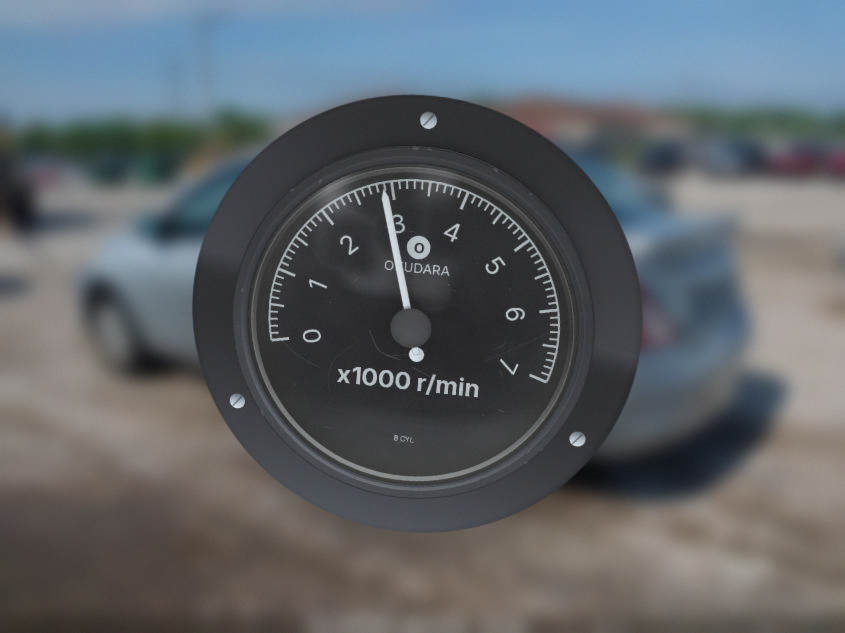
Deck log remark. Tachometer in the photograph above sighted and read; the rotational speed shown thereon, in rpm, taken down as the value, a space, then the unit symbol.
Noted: 2900 rpm
